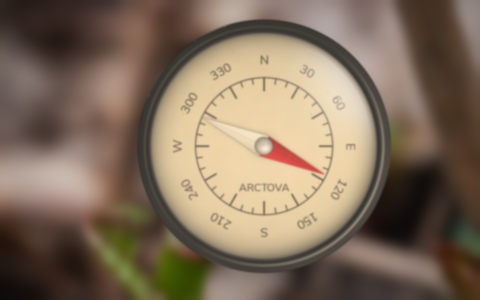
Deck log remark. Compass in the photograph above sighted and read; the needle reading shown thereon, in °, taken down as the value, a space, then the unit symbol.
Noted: 115 °
